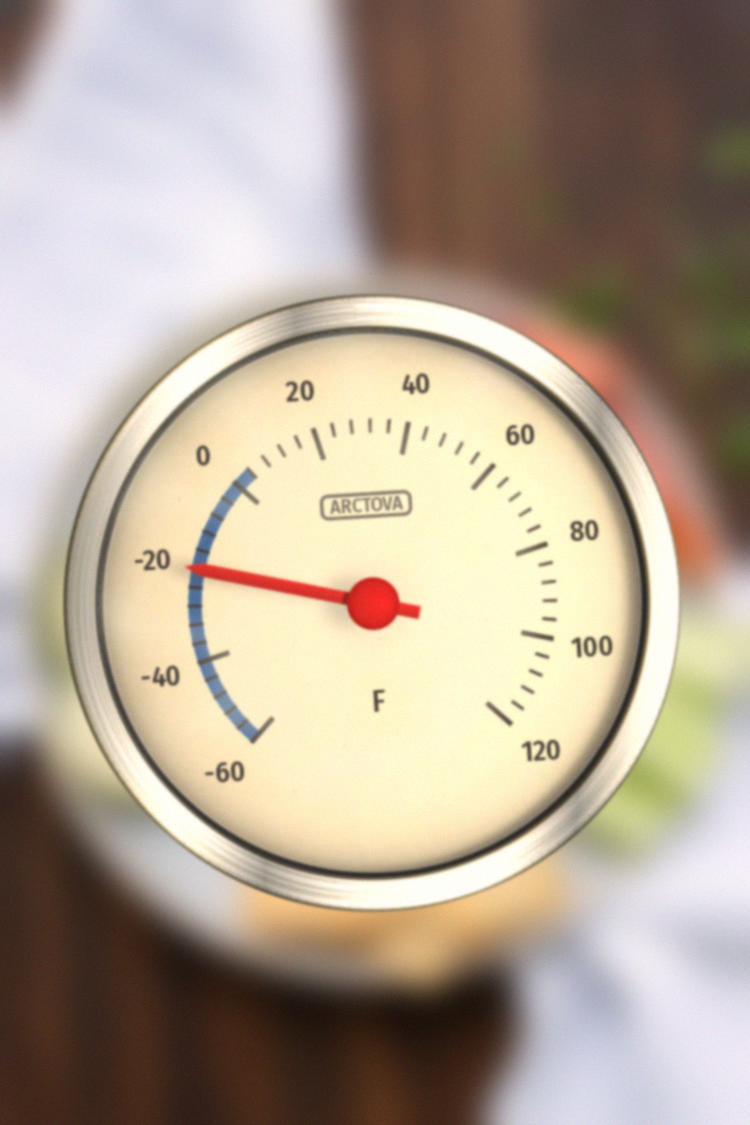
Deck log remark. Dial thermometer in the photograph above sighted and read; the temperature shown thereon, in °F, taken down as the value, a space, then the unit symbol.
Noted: -20 °F
